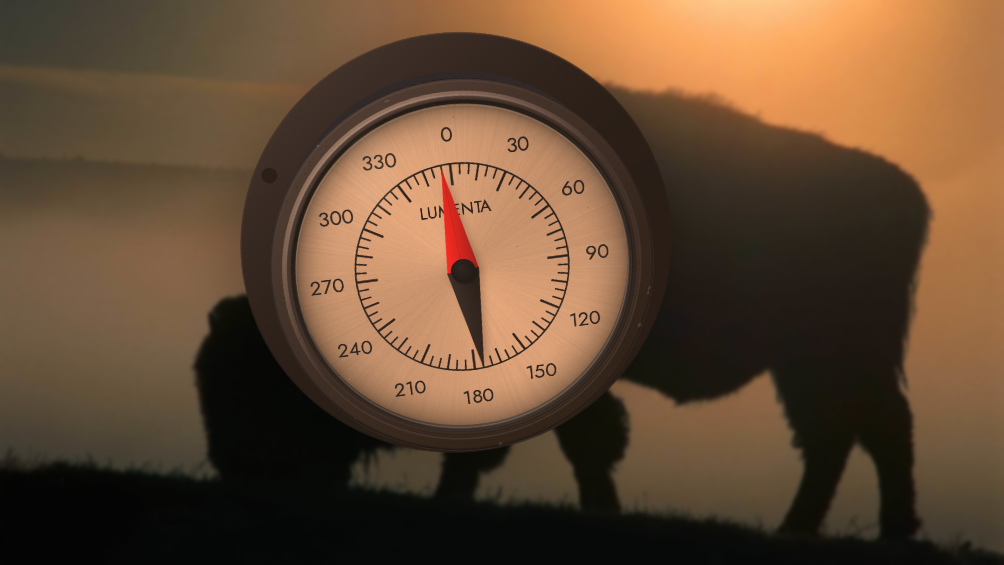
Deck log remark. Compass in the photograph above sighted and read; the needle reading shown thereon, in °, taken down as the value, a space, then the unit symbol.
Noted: 355 °
